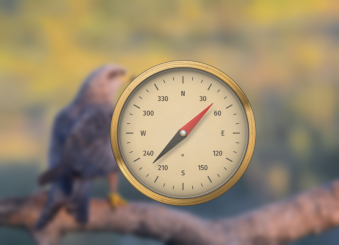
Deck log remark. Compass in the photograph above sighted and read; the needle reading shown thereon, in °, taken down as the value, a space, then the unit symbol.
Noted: 45 °
